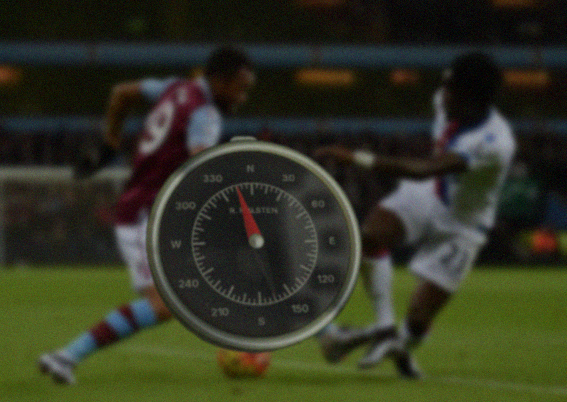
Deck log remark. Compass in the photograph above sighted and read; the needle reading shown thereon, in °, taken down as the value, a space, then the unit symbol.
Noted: 345 °
